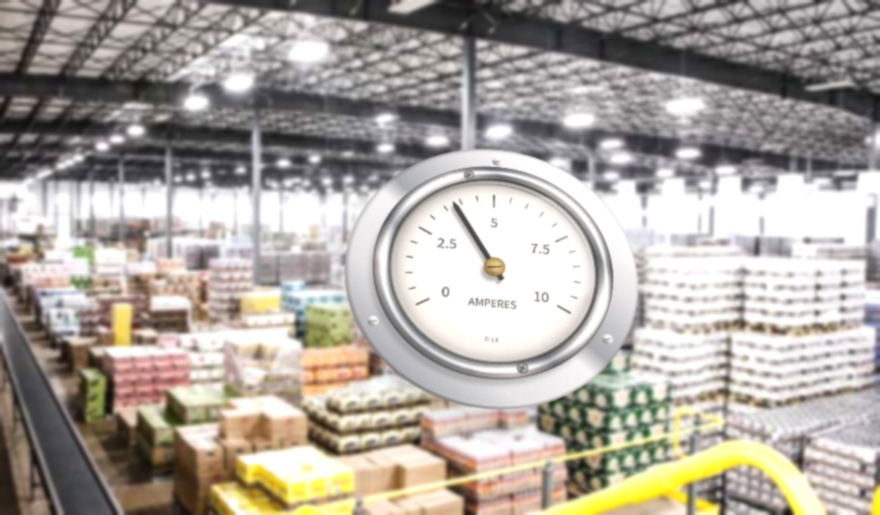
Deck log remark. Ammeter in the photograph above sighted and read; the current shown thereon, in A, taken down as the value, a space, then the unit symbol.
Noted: 3.75 A
